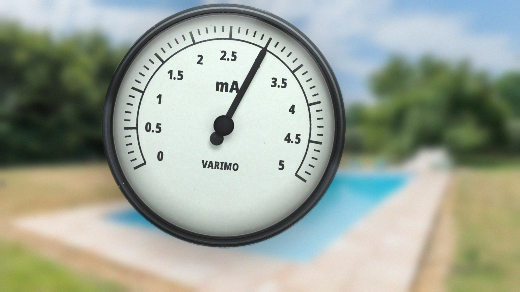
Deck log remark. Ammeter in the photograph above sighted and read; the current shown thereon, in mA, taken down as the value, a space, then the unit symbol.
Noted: 3 mA
